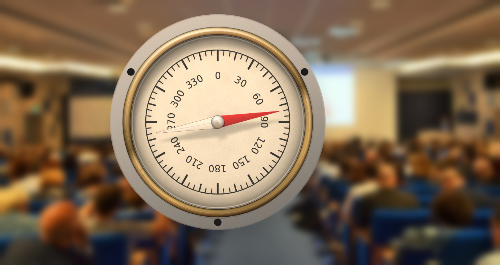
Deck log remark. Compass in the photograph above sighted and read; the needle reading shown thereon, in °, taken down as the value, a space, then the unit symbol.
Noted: 80 °
